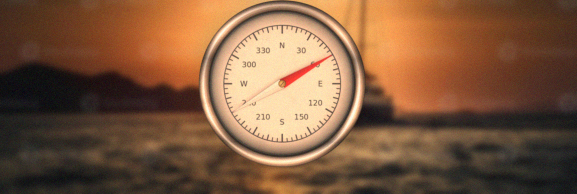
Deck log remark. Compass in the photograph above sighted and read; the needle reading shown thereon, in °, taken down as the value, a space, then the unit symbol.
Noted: 60 °
